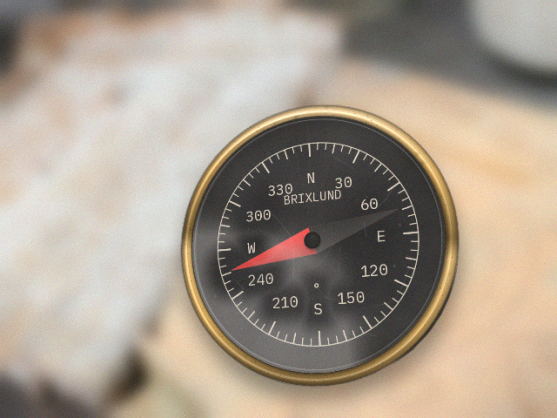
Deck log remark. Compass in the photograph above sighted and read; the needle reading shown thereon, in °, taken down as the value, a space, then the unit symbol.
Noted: 255 °
